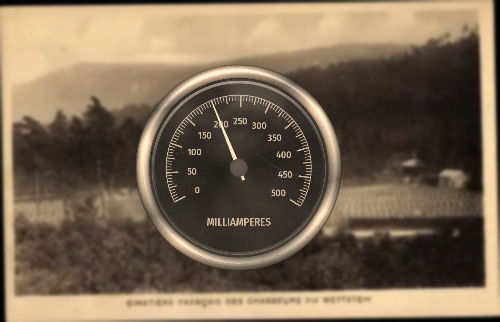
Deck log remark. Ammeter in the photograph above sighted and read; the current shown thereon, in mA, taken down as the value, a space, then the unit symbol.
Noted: 200 mA
